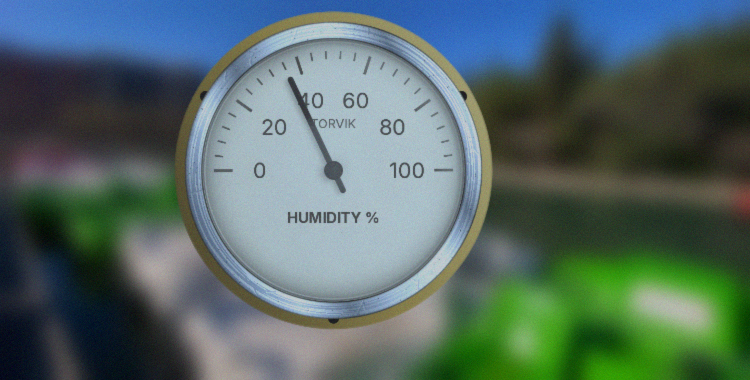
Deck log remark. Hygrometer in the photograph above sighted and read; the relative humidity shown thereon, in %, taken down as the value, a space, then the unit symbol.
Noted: 36 %
